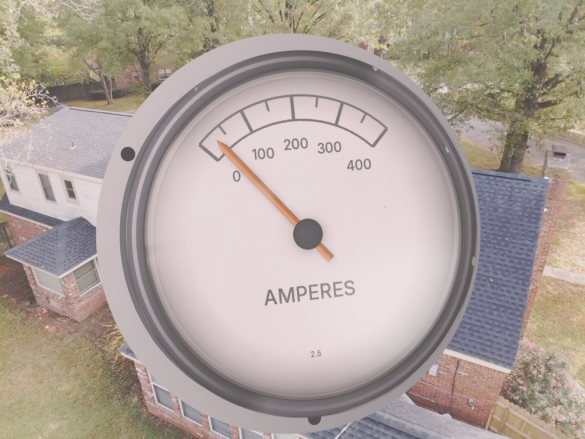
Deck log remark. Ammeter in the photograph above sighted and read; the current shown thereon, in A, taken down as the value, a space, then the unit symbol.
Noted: 25 A
